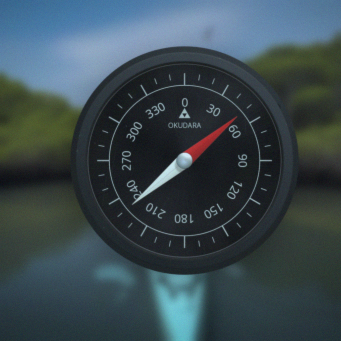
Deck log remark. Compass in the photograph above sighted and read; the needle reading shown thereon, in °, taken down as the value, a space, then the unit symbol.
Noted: 50 °
